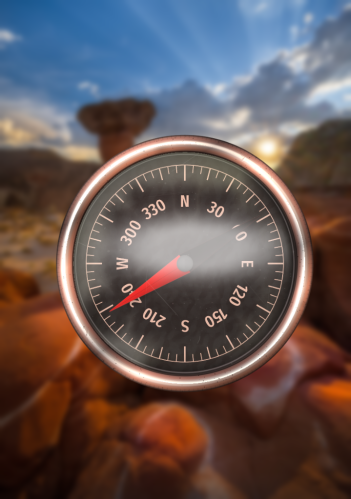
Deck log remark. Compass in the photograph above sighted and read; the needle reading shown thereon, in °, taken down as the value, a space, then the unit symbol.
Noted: 237.5 °
